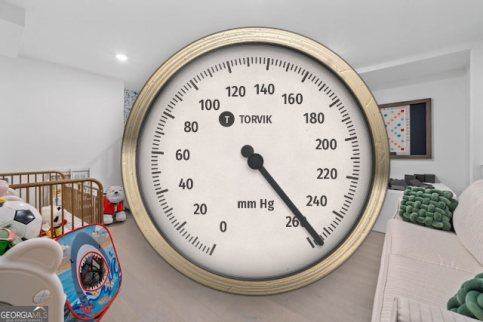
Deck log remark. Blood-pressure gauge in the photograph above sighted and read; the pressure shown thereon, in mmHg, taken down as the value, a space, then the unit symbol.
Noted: 256 mmHg
